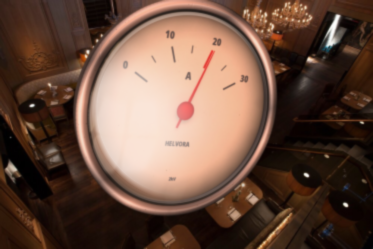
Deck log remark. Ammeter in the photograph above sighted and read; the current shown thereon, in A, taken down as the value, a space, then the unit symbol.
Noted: 20 A
